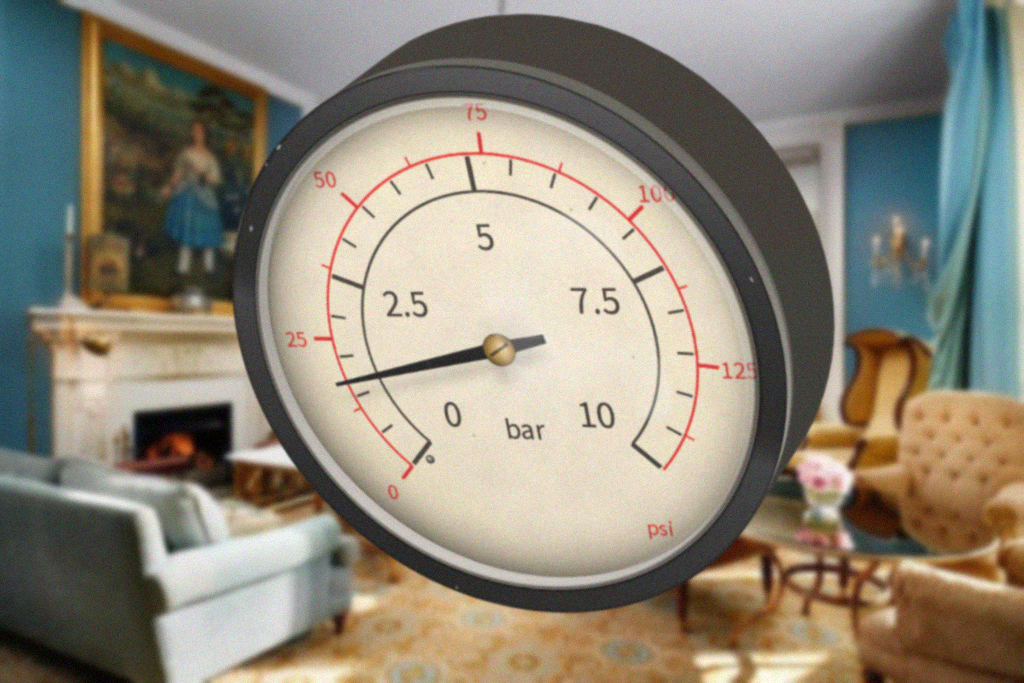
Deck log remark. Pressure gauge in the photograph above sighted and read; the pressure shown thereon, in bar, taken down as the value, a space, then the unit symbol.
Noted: 1.25 bar
